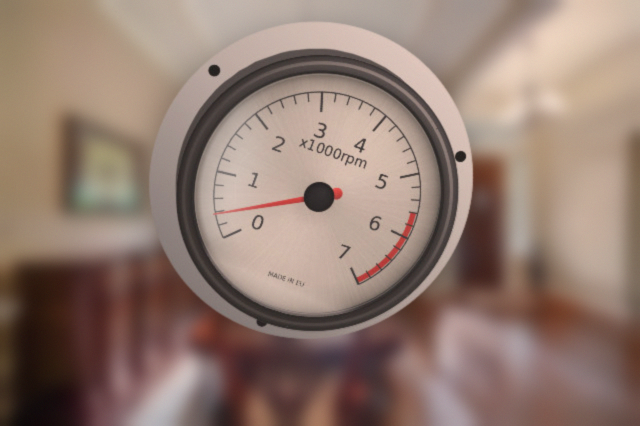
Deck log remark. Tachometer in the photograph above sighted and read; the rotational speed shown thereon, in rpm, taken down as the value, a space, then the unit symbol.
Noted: 400 rpm
